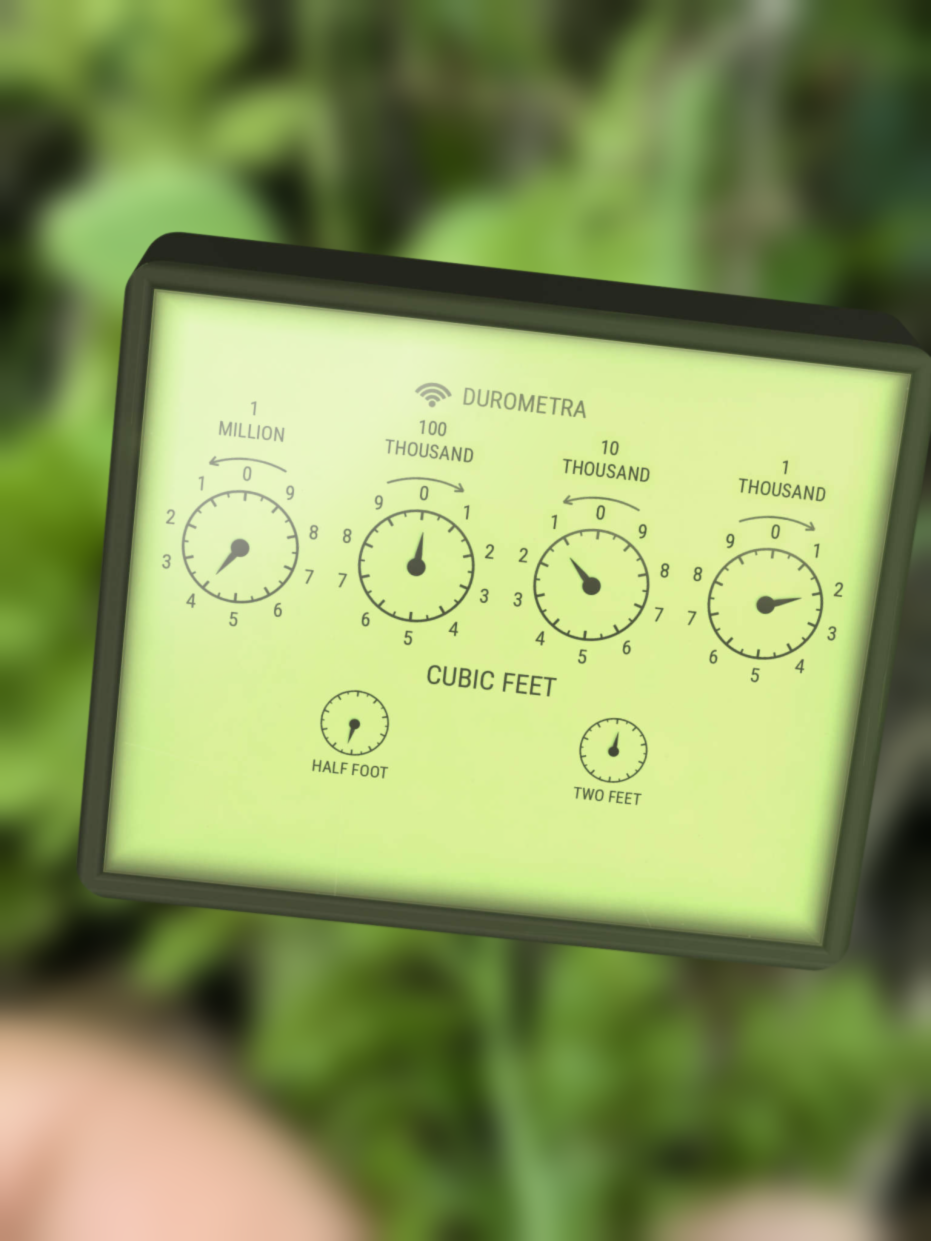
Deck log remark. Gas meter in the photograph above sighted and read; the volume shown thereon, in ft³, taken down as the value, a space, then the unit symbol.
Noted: 401200 ft³
